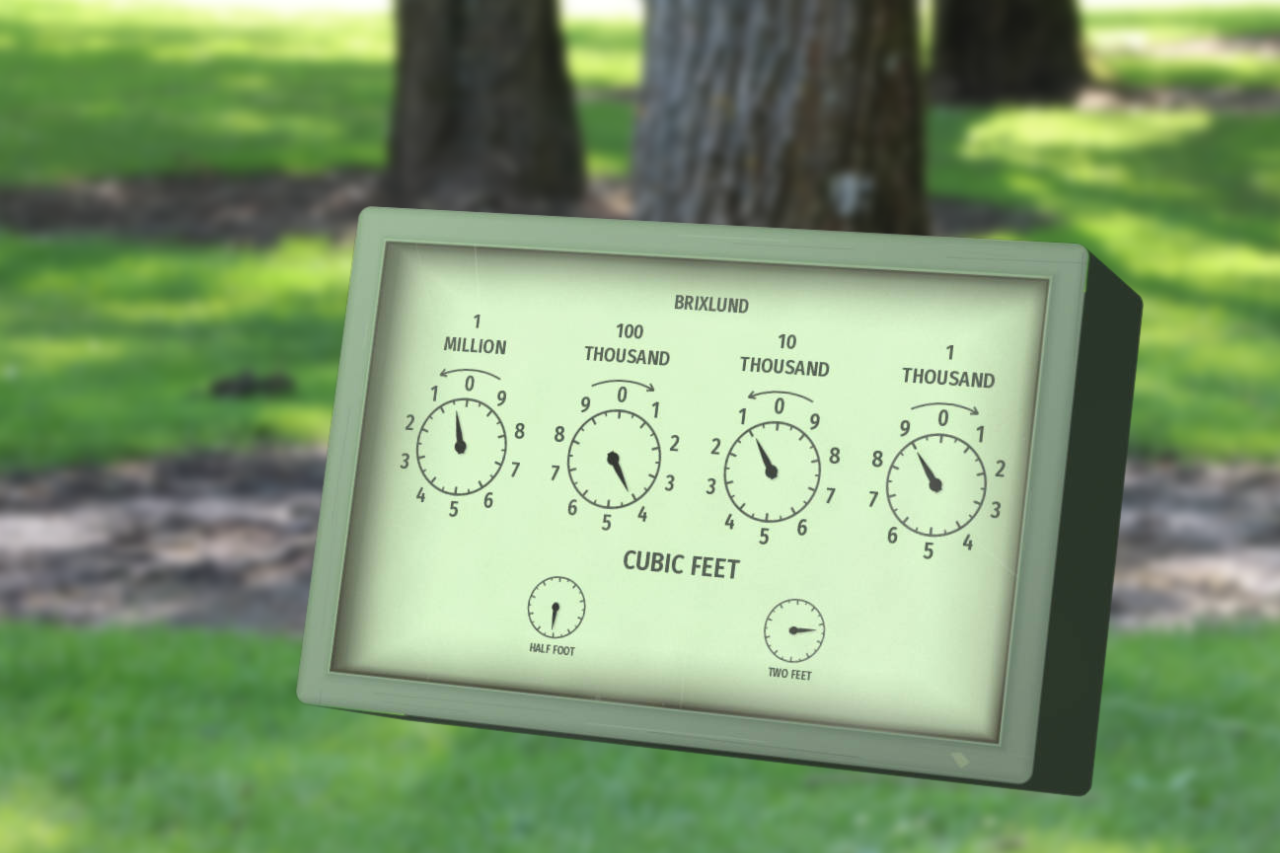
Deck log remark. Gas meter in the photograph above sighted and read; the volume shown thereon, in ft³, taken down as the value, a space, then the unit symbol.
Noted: 40900 ft³
